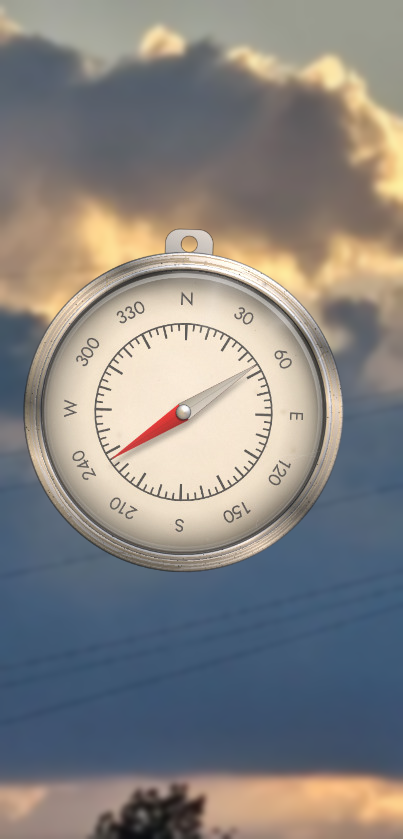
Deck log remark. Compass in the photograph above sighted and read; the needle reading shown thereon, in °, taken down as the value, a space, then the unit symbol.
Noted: 235 °
